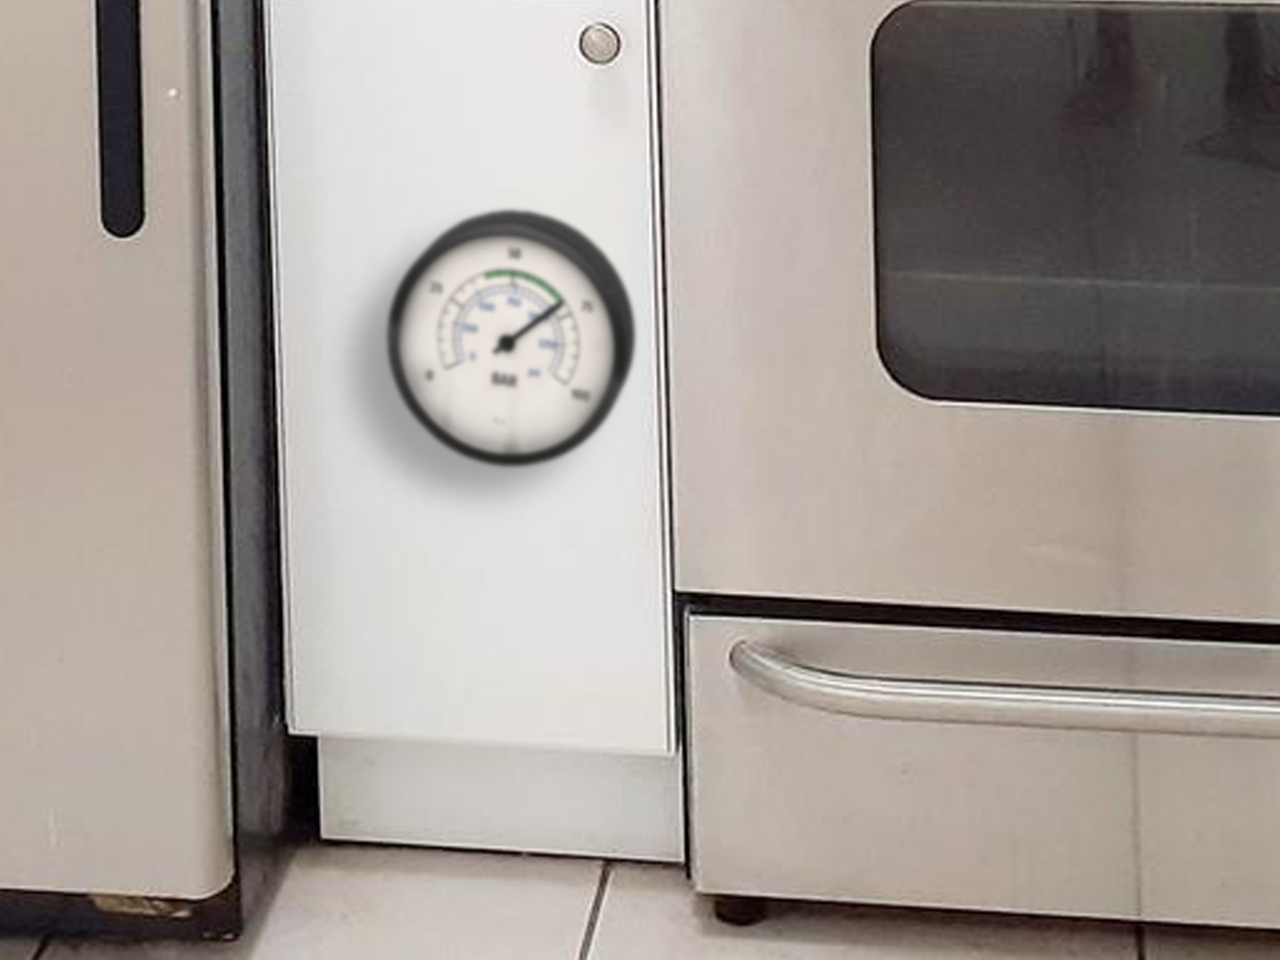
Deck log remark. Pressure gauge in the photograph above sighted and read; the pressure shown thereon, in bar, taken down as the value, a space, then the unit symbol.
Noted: 70 bar
